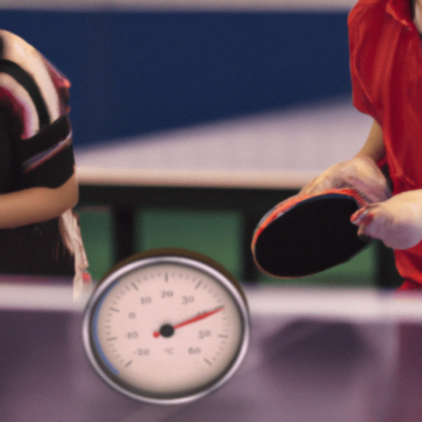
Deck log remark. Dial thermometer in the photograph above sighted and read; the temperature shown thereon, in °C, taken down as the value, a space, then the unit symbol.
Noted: 40 °C
